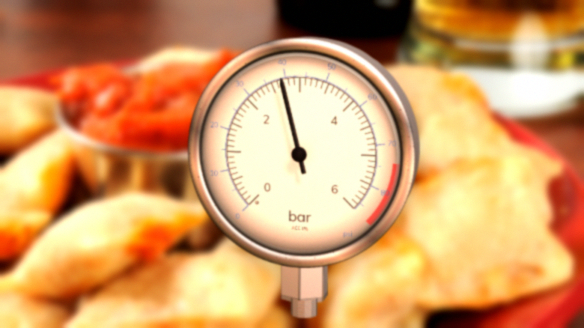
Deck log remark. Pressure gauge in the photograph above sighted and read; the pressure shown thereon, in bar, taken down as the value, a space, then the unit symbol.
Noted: 2.7 bar
